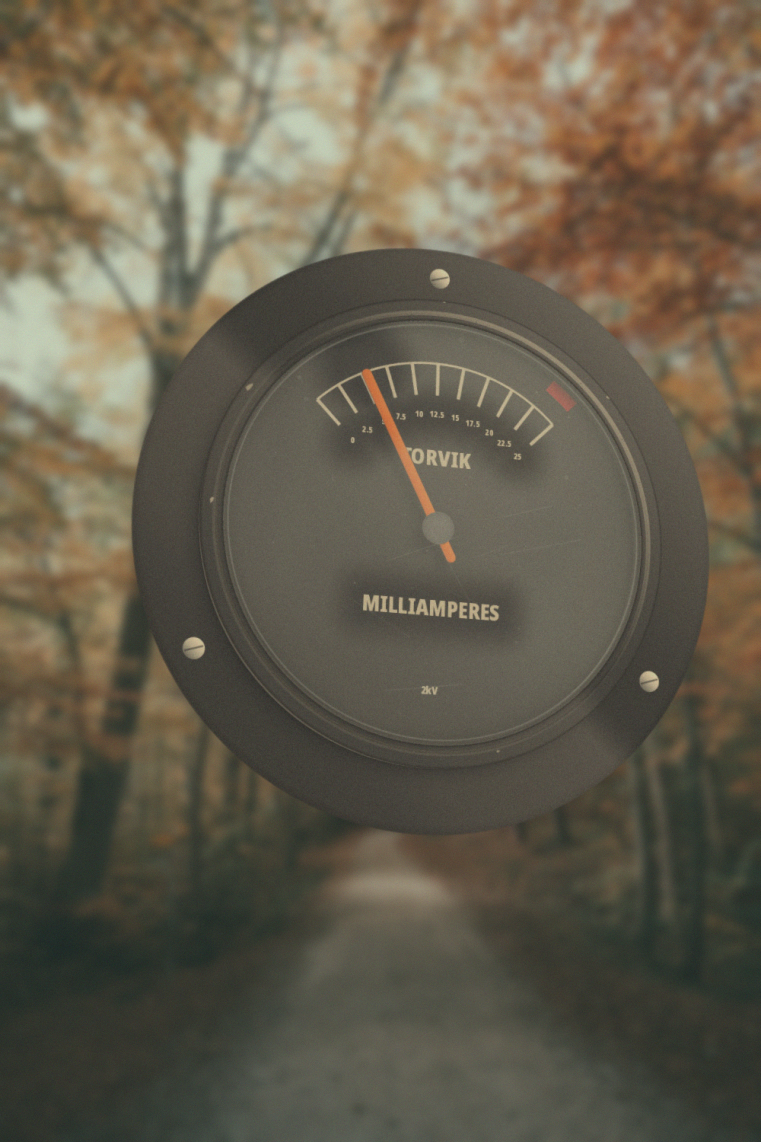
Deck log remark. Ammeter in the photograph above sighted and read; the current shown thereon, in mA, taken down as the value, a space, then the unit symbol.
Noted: 5 mA
